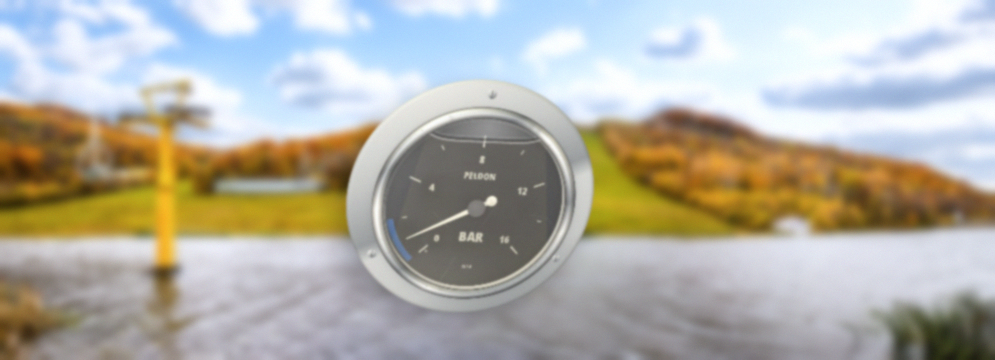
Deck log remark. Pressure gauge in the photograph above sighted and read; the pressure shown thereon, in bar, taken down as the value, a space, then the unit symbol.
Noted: 1 bar
